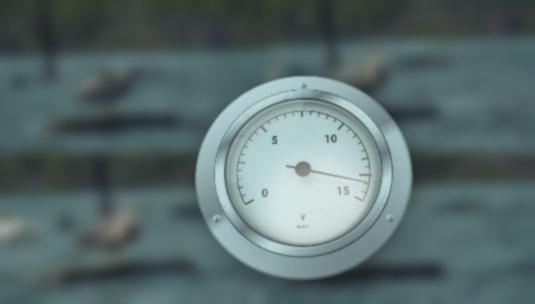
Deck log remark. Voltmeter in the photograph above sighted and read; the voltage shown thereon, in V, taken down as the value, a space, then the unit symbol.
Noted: 14 V
